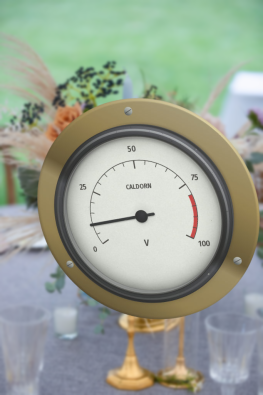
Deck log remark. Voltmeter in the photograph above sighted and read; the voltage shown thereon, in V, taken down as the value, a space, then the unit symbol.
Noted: 10 V
